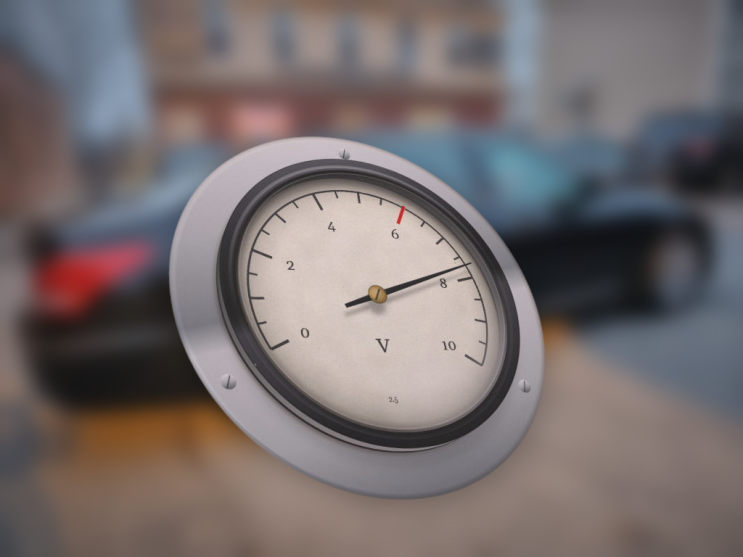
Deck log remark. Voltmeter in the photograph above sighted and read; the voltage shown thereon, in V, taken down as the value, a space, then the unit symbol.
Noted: 7.75 V
